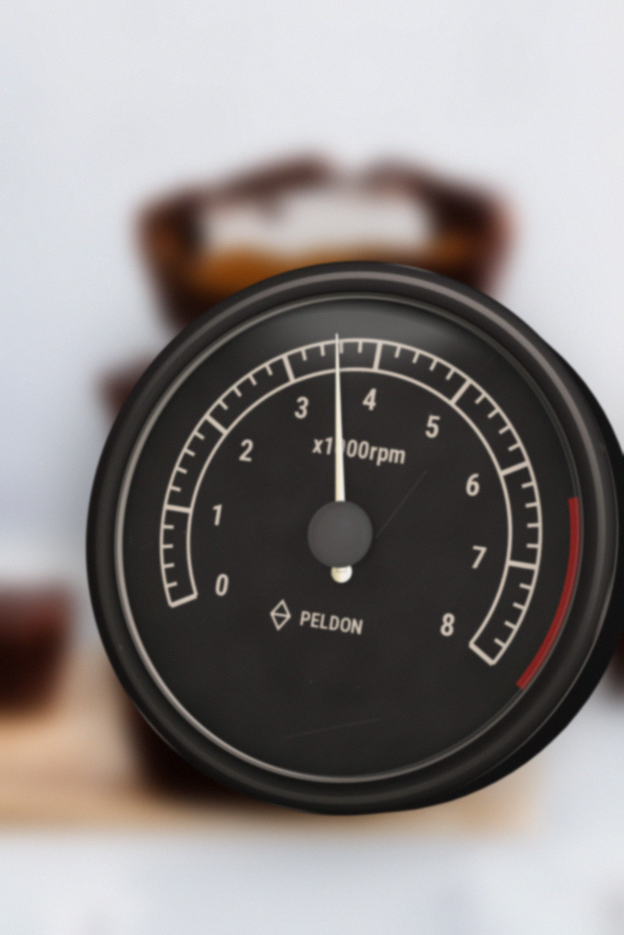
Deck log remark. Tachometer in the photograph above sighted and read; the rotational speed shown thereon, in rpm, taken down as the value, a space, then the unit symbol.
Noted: 3600 rpm
